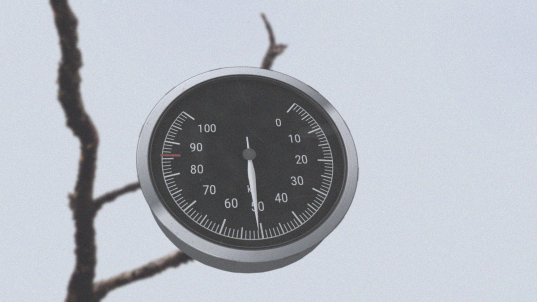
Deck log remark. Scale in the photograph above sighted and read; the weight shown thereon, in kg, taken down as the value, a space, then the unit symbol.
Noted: 51 kg
